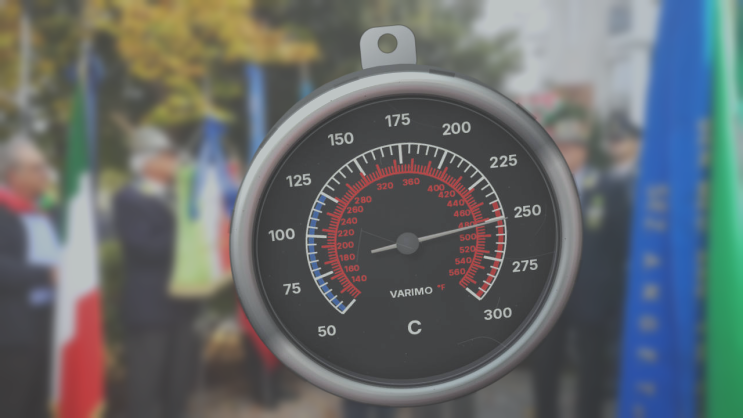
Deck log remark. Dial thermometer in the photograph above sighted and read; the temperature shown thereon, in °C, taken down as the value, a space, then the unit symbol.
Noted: 250 °C
